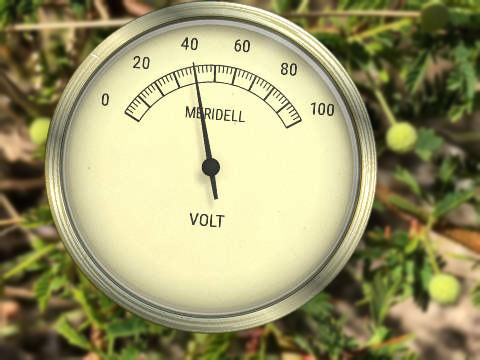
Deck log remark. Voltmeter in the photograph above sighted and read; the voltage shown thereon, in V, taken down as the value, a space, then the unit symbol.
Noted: 40 V
